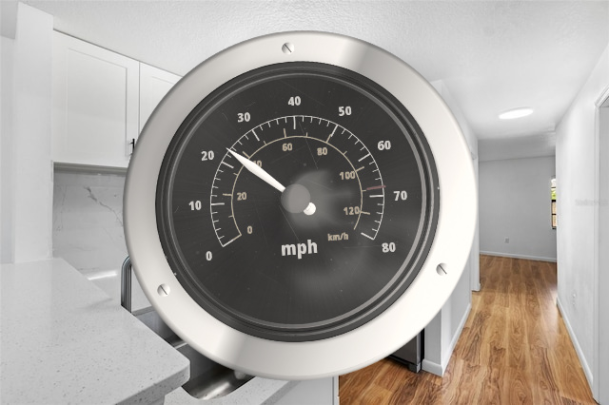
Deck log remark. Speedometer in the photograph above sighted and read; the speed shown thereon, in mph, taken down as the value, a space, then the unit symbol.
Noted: 23 mph
